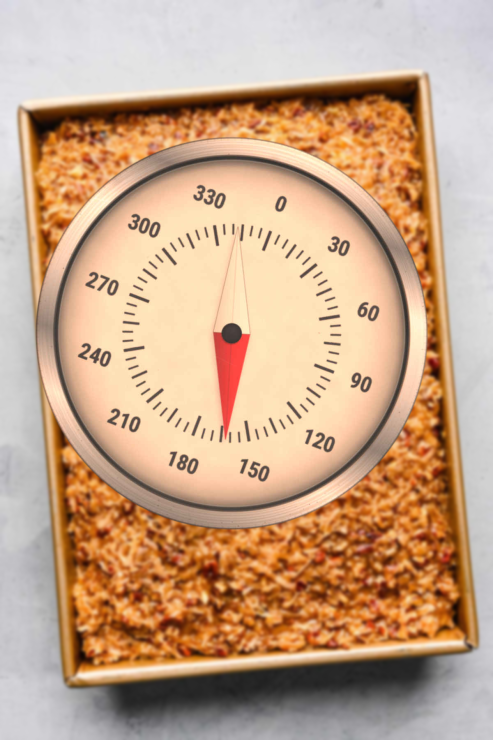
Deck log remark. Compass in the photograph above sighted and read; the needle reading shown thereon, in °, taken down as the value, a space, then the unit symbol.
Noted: 162.5 °
